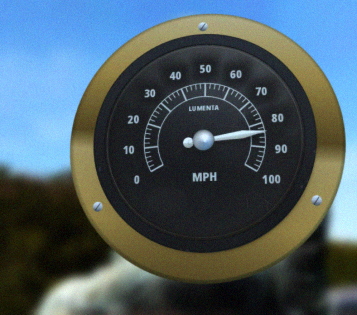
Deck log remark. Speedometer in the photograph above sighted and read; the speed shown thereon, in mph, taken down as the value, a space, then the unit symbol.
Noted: 84 mph
